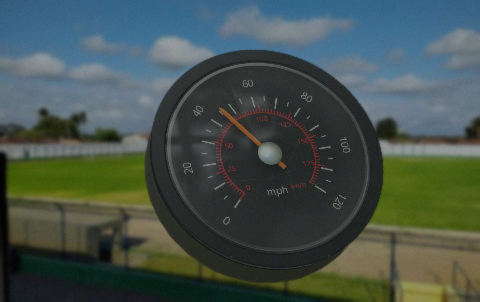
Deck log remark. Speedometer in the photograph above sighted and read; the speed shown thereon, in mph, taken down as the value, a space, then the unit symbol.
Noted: 45 mph
